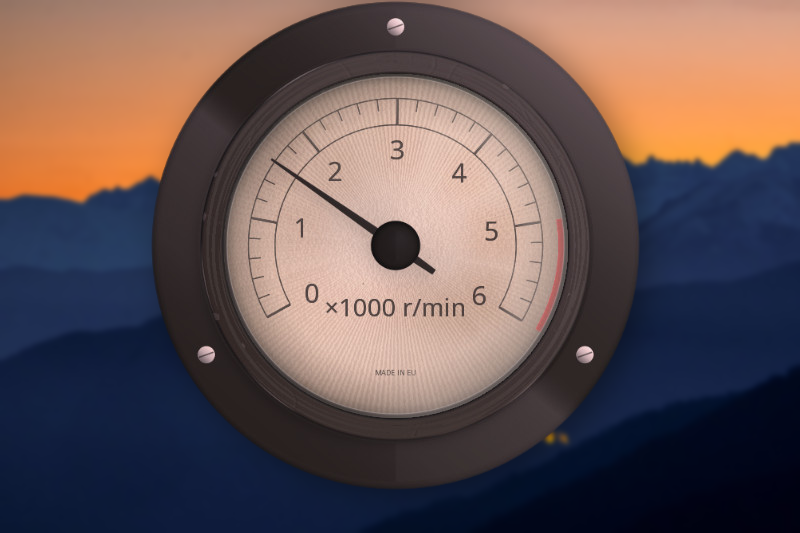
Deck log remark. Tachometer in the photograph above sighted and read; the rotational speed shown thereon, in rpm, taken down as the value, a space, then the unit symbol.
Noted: 1600 rpm
